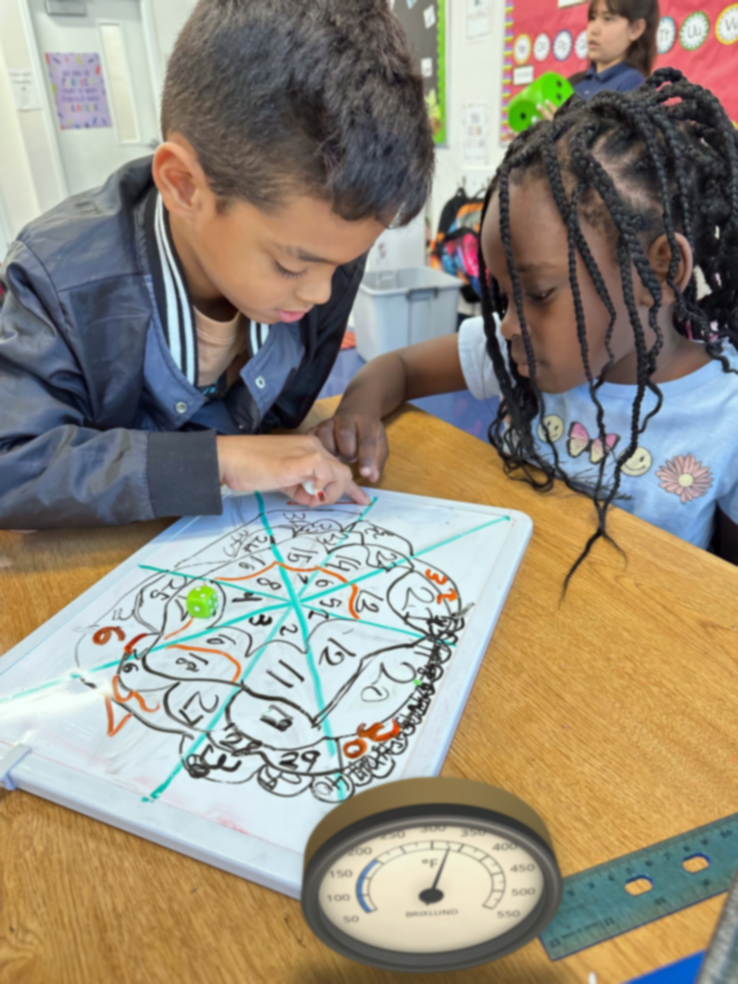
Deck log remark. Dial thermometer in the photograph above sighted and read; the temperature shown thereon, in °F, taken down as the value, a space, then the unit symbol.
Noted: 325 °F
